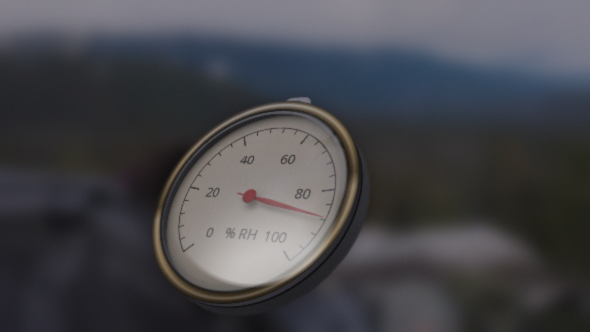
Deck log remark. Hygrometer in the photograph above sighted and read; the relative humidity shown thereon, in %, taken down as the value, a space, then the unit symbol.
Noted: 88 %
